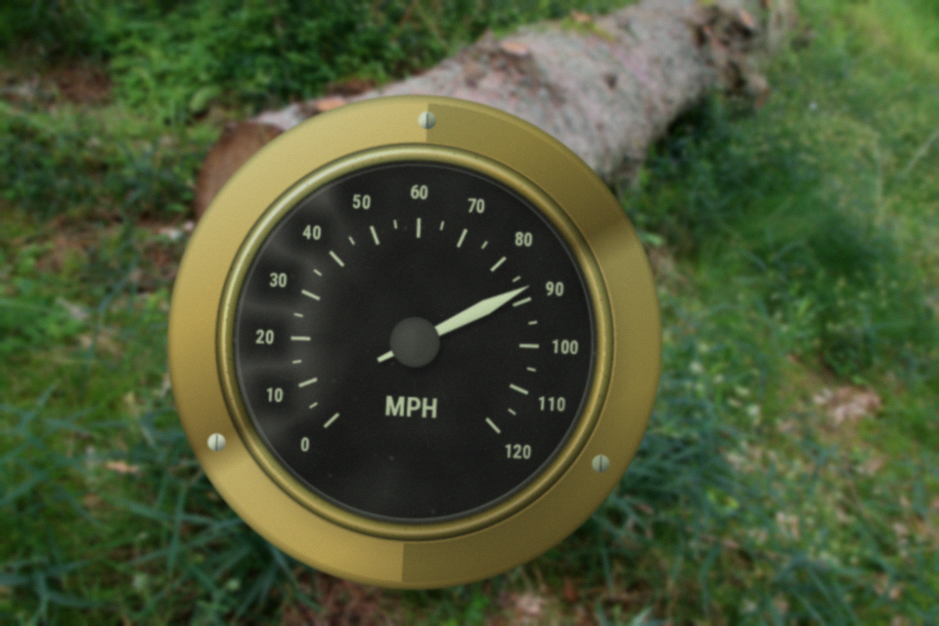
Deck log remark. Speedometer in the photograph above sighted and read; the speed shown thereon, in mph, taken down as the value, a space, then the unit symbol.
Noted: 87.5 mph
